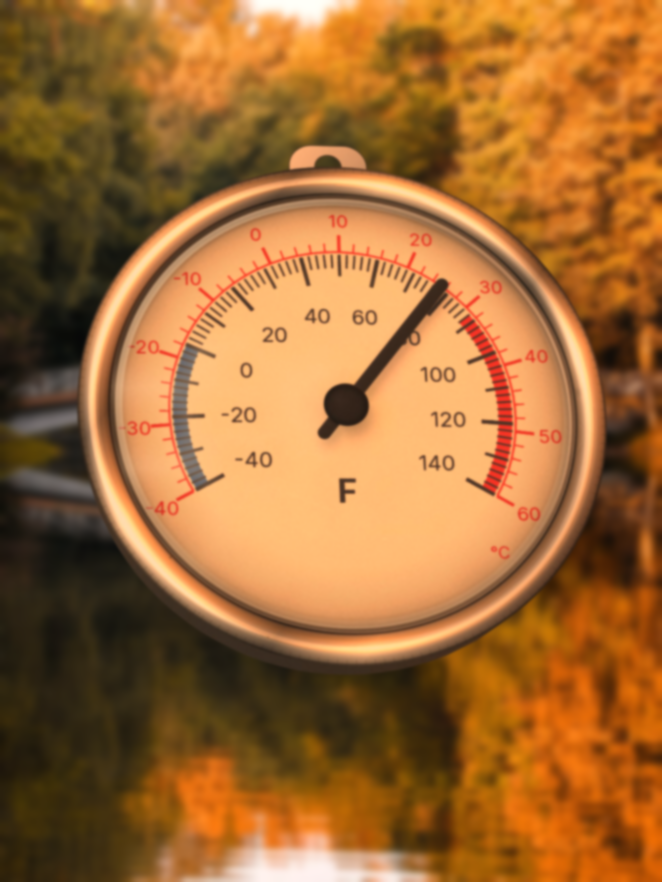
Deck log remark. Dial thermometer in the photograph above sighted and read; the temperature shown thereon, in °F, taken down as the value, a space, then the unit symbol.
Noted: 78 °F
